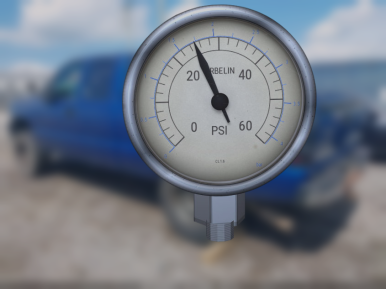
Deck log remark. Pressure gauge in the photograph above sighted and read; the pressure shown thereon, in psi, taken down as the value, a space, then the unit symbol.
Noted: 25 psi
